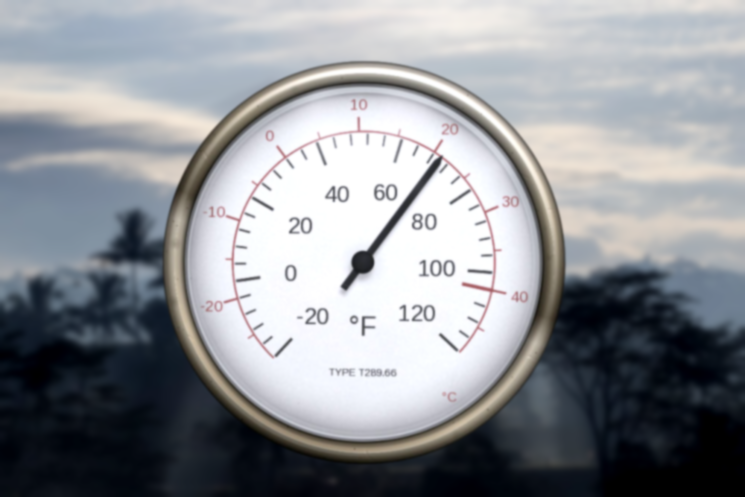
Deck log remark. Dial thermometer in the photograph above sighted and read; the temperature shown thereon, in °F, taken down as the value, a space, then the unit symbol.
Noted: 70 °F
